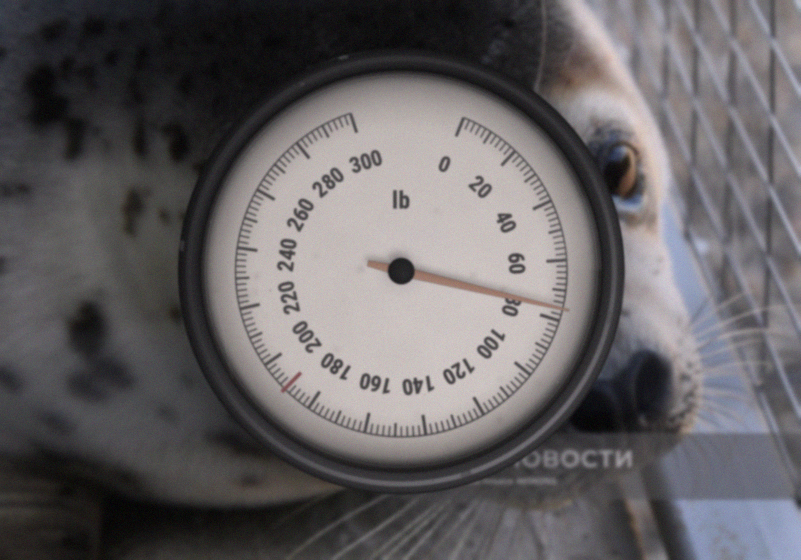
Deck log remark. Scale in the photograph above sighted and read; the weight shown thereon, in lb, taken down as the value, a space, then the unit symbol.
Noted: 76 lb
